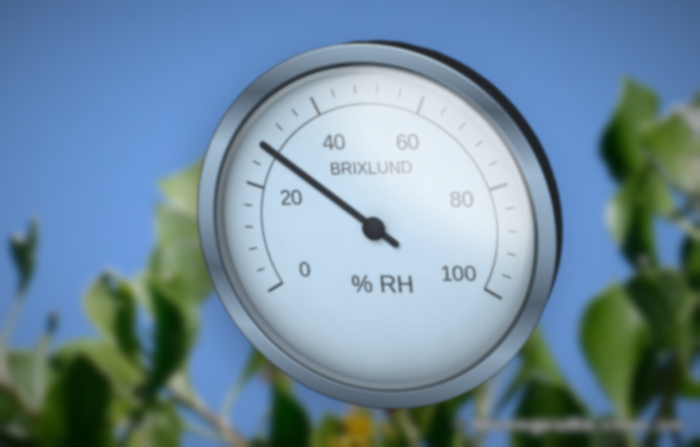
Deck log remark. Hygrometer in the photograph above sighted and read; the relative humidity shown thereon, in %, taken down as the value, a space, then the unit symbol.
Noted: 28 %
